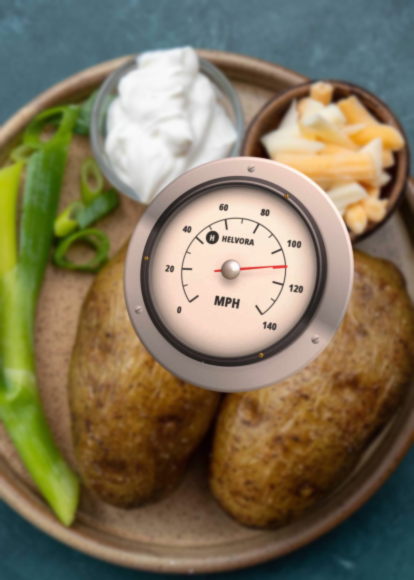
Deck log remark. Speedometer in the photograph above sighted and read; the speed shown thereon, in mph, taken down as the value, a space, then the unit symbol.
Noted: 110 mph
